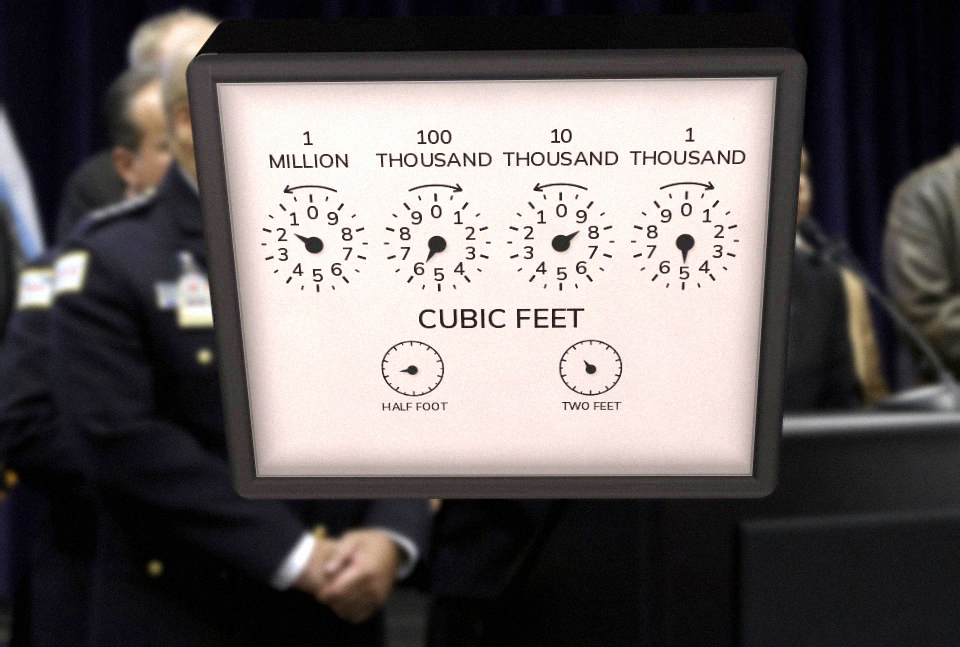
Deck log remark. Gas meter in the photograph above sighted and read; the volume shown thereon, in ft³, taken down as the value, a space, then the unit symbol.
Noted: 158500 ft³
